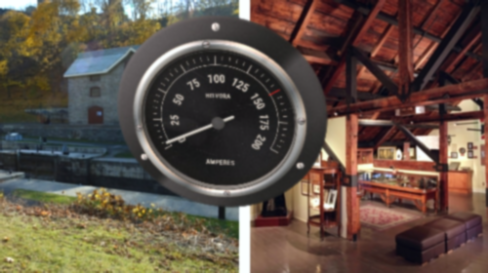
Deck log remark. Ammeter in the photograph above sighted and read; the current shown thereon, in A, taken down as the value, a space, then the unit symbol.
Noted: 5 A
